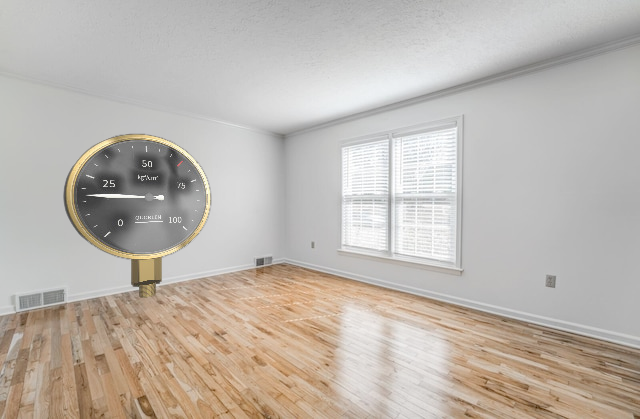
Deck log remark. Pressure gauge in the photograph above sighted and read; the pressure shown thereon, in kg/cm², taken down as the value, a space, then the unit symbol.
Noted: 17.5 kg/cm²
